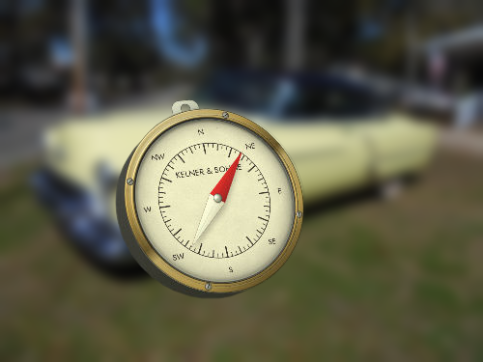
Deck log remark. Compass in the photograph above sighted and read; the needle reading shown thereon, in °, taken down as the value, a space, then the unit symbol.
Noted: 40 °
